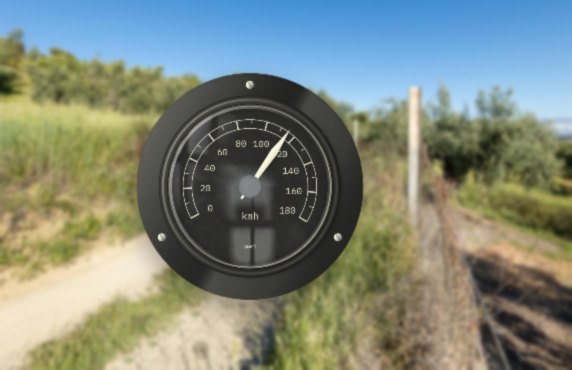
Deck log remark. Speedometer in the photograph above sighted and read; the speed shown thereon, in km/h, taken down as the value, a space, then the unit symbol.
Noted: 115 km/h
